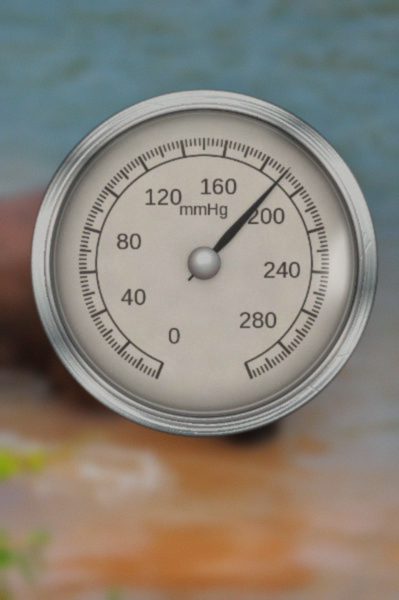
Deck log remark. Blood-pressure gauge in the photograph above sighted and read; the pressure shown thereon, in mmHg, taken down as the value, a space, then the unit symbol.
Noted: 190 mmHg
